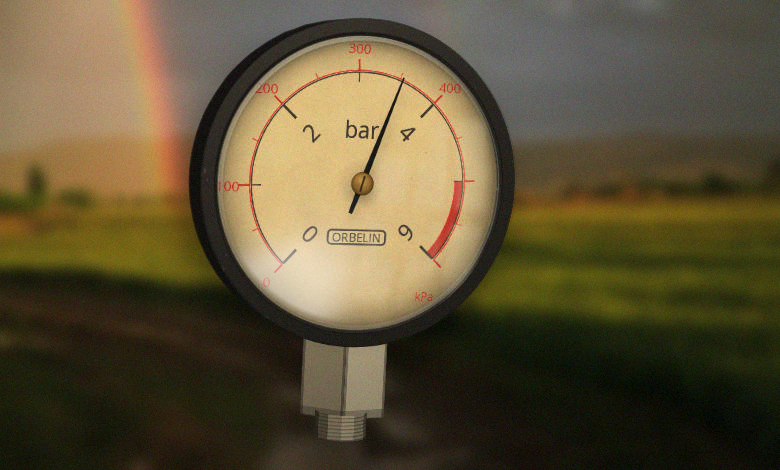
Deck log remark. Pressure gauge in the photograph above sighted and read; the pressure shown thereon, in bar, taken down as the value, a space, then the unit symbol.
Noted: 3.5 bar
